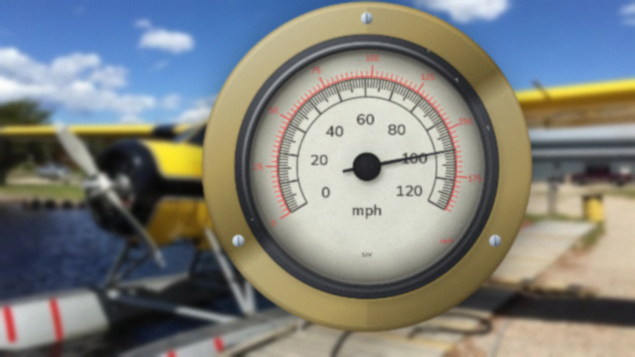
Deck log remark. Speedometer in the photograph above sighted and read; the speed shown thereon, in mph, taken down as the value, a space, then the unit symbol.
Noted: 100 mph
